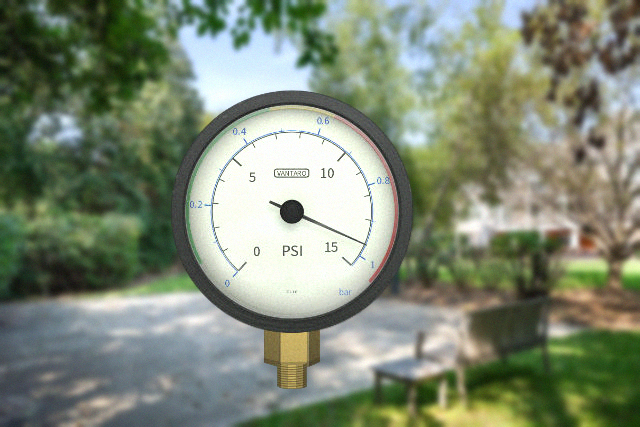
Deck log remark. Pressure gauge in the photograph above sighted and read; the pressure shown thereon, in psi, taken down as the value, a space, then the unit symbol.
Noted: 14 psi
